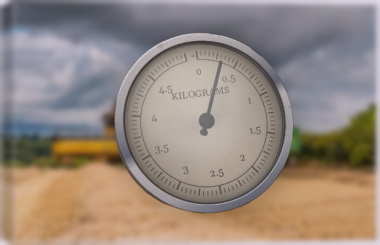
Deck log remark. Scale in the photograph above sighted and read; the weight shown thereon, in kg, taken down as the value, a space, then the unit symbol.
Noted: 0.3 kg
